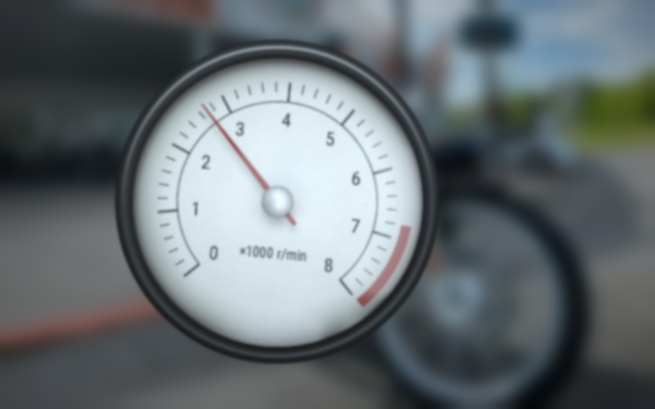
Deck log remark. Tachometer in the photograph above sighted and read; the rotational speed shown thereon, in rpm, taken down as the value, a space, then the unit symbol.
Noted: 2700 rpm
